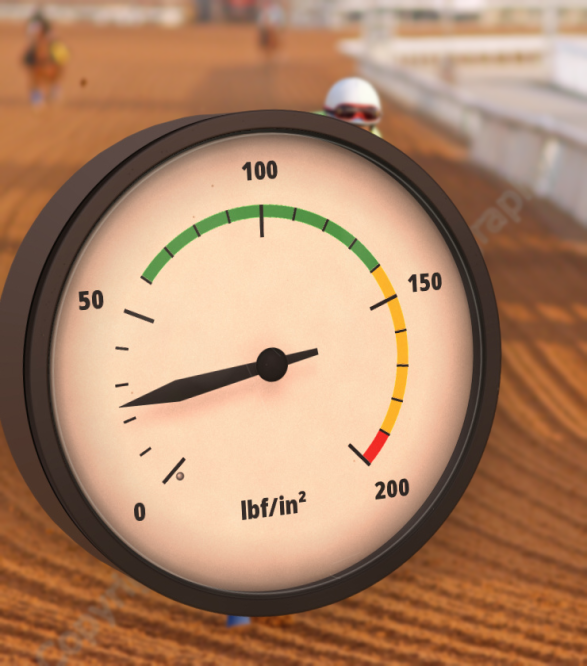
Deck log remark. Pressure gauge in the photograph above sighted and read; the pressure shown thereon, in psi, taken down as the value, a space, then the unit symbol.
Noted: 25 psi
